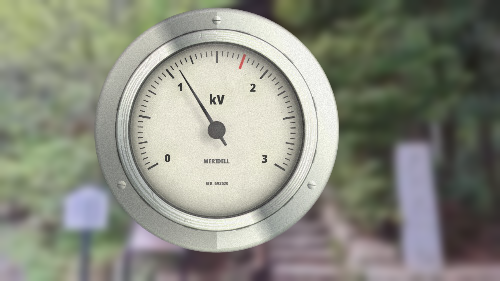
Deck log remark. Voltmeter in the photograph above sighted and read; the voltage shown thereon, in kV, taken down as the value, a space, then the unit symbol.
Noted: 1.1 kV
